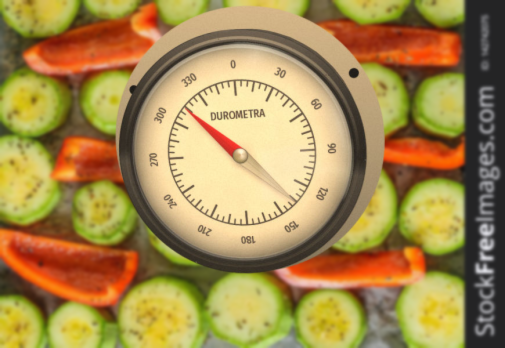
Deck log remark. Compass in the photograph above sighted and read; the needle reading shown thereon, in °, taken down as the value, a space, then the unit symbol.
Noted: 315 °
